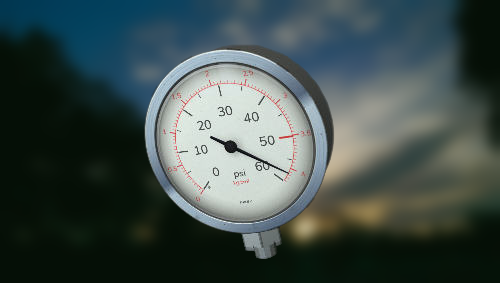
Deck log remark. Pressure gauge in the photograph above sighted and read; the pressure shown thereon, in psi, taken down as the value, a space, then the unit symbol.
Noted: 57.5 psi
